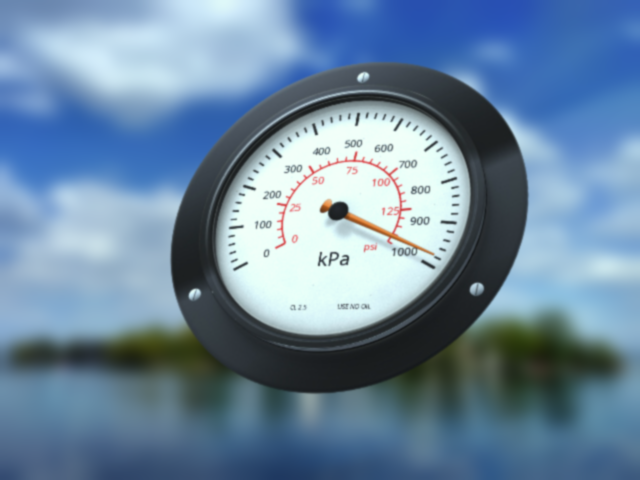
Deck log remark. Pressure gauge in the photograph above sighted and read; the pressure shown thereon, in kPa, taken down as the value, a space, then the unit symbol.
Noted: 980 kPa
